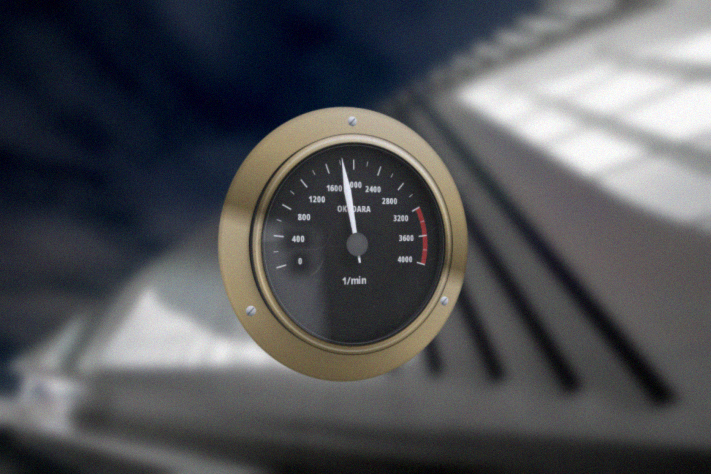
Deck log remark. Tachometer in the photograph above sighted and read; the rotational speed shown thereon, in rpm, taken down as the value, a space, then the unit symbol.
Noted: 1800 rpm
